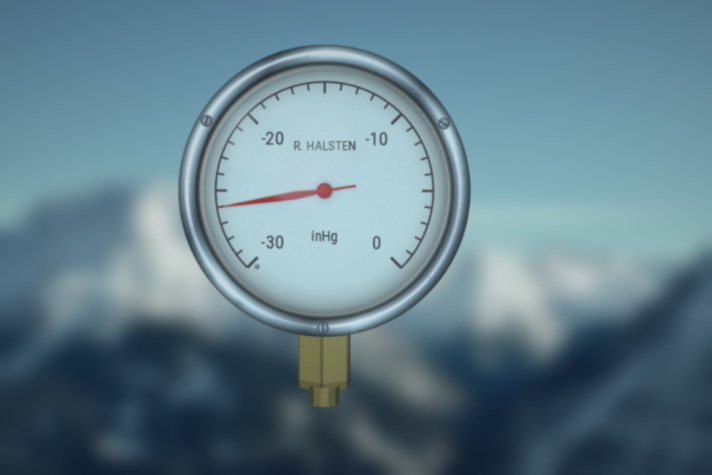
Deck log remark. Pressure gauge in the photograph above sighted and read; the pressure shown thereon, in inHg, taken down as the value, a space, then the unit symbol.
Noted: -26 inHg
